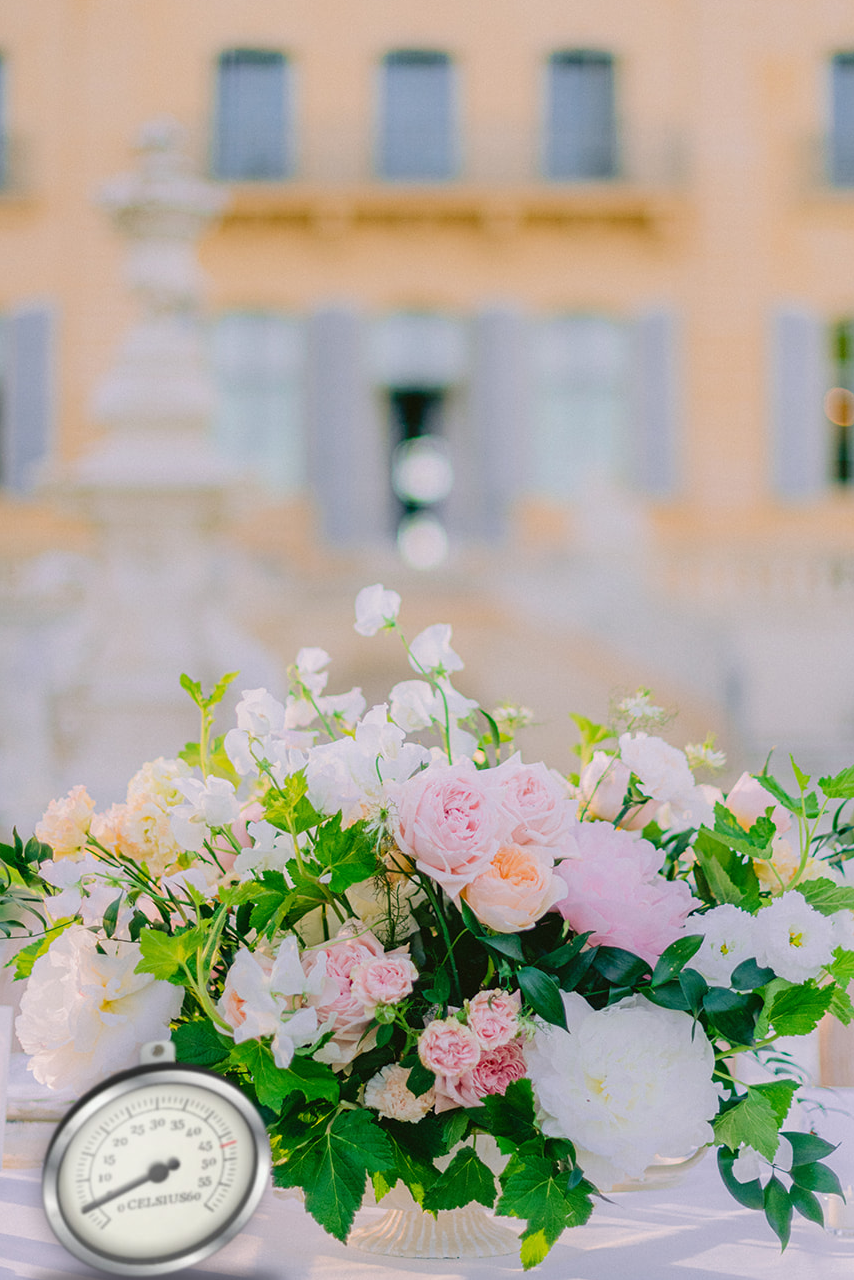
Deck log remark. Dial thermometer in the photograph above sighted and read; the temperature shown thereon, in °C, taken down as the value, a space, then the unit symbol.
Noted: 5 °C
